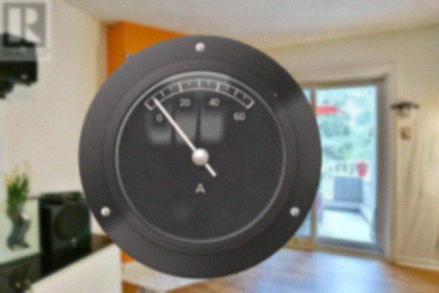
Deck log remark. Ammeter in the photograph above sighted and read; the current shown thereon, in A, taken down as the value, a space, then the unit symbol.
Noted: 5 A
